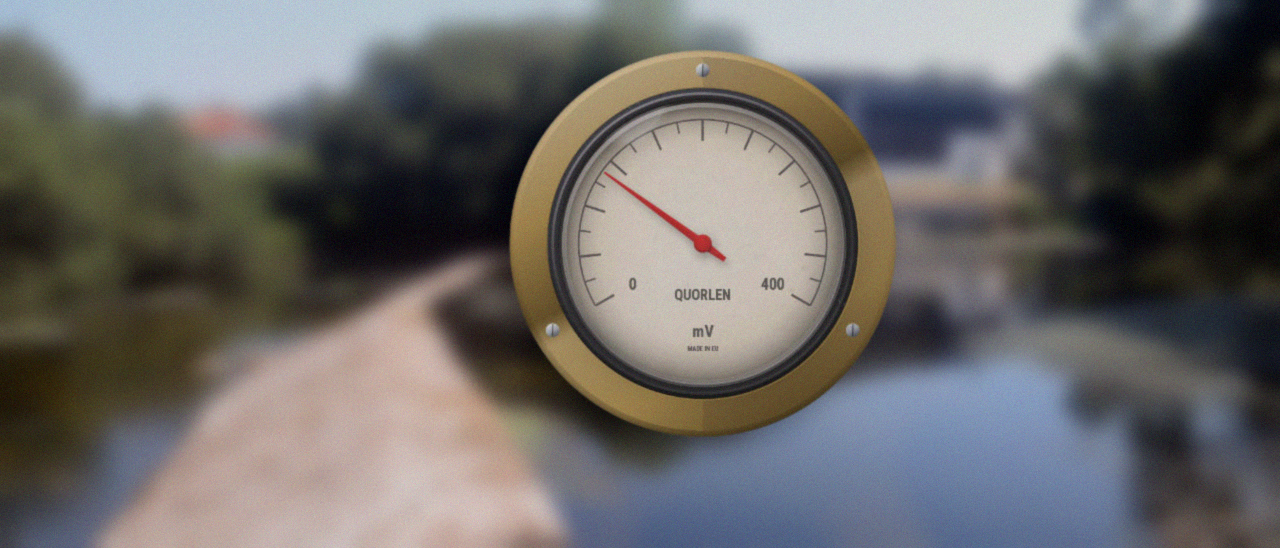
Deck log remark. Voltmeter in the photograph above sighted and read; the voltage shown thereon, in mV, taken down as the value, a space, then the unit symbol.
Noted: 110 mV
